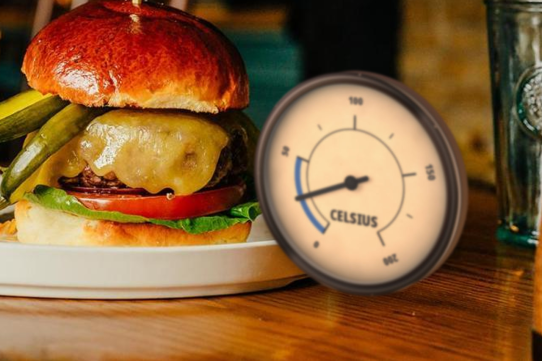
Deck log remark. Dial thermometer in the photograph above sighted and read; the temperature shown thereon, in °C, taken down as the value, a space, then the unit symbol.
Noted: 25 °C
